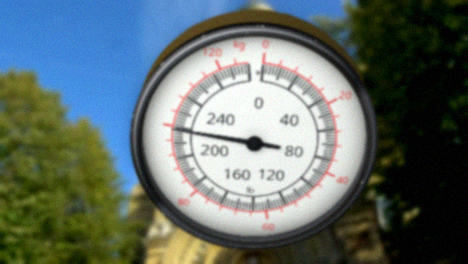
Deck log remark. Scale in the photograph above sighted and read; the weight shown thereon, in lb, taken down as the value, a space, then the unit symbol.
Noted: 220 lb
